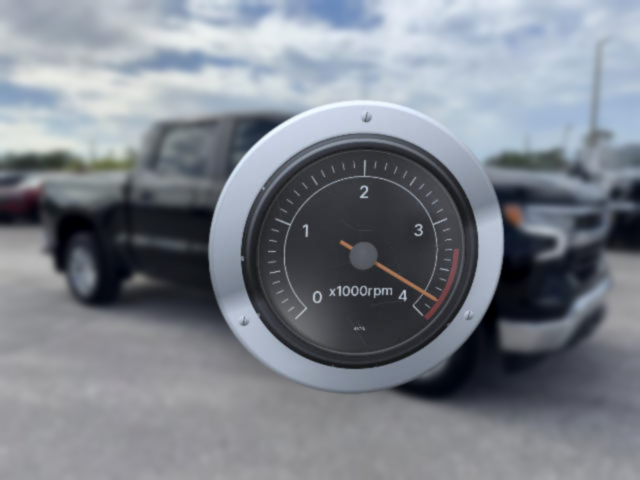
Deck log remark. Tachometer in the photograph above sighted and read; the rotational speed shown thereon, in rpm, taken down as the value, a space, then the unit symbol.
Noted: 3800 rpm
